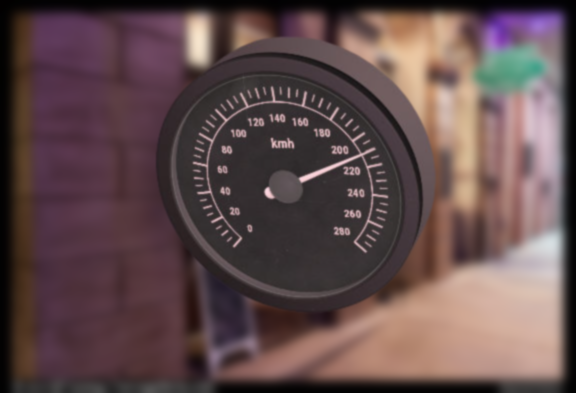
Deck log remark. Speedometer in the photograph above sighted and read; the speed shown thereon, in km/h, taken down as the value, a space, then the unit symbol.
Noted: 210 km/h
